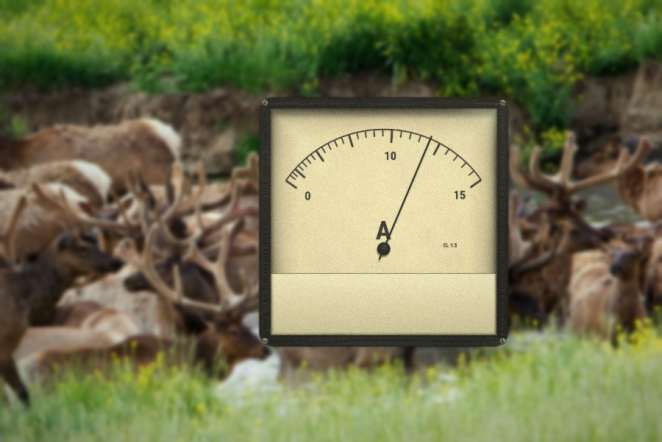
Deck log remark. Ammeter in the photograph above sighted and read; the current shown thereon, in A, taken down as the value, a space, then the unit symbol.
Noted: 12 A
